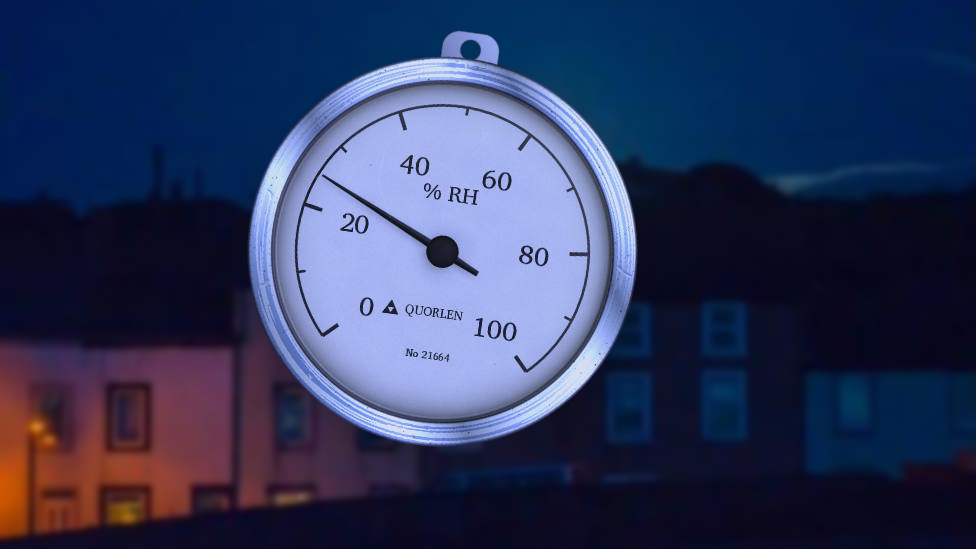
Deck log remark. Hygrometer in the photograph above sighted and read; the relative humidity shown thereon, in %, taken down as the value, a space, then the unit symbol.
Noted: 25 %
